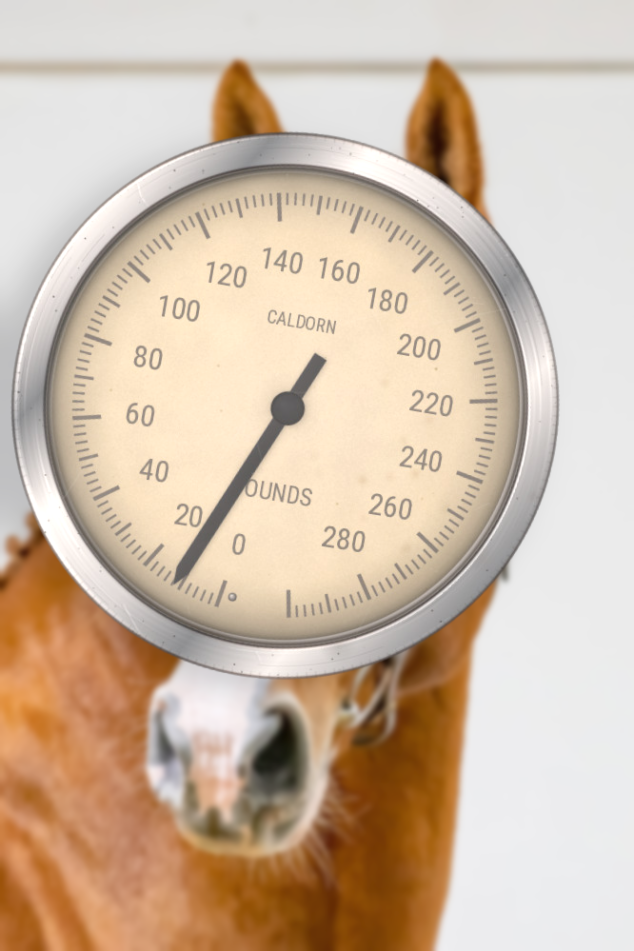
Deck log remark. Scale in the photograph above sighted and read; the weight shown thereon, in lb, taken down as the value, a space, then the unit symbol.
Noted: 12 lb
